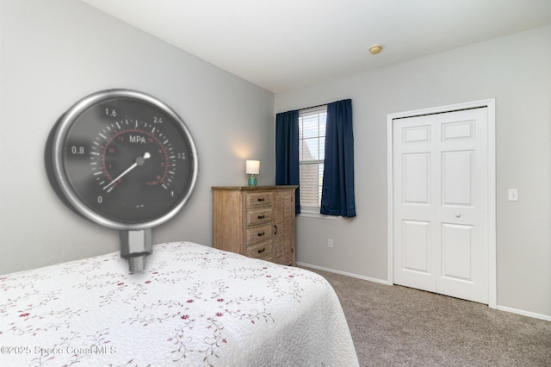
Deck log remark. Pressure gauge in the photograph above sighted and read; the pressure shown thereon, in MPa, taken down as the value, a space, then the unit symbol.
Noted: 0.1 MPa
